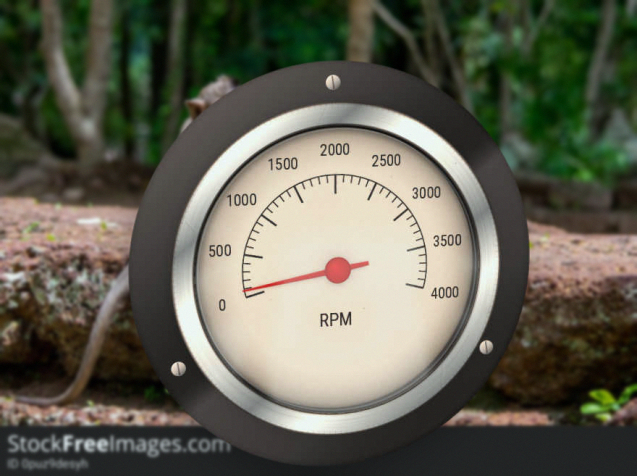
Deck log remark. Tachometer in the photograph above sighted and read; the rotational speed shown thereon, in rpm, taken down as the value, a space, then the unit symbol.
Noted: 100 rpm
